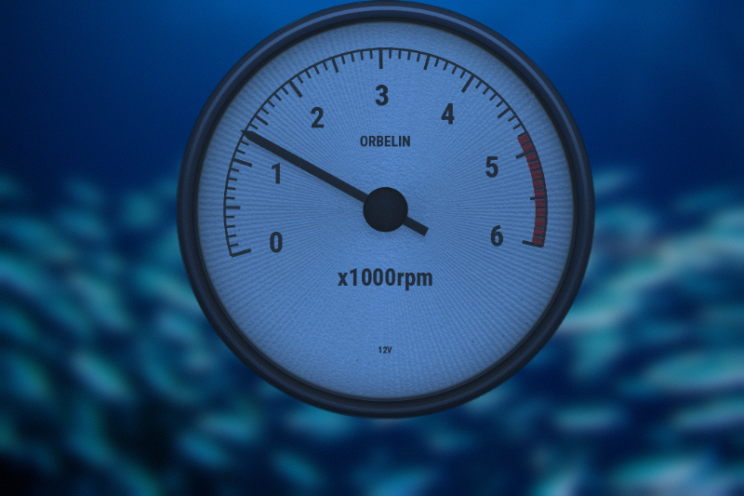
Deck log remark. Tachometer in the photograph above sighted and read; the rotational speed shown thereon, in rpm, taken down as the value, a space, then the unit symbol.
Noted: 1300 rpm
